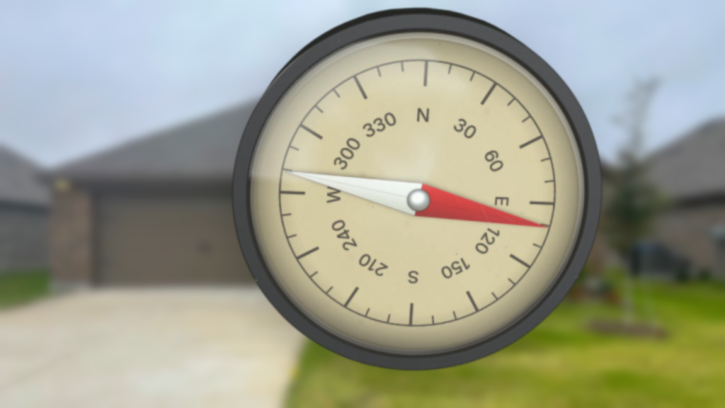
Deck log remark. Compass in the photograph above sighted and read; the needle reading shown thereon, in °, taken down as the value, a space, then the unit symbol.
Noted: 100 °
